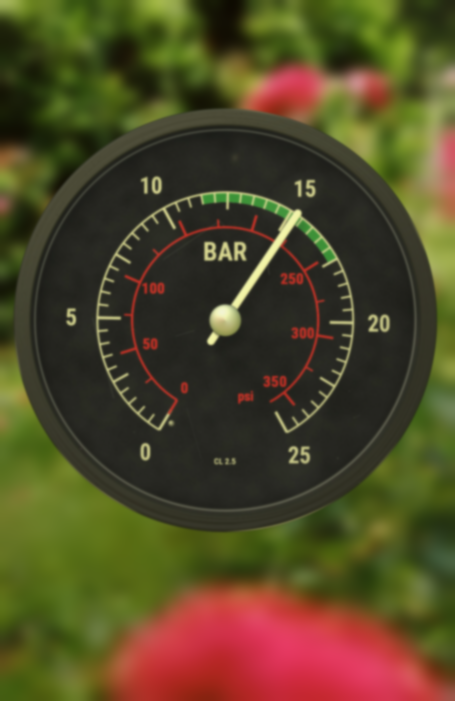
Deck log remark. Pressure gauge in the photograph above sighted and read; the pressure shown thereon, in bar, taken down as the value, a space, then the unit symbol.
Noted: 15.25 bar
